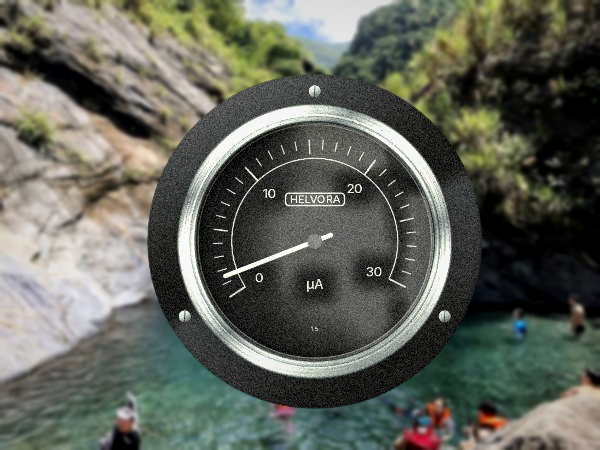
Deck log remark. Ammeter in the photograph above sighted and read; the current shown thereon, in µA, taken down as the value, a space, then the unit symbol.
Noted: 1.5 µA
